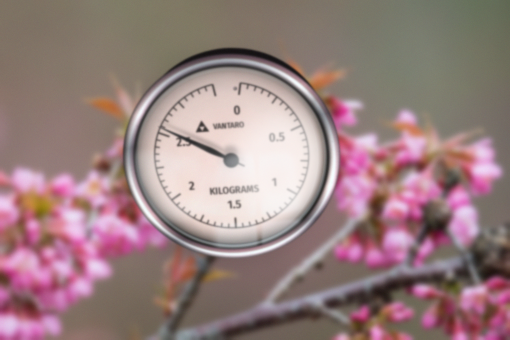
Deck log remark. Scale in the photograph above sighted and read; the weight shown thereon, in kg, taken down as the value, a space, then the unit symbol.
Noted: 2.55 kg
